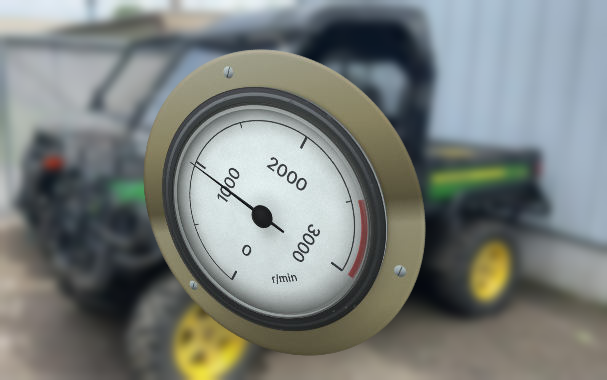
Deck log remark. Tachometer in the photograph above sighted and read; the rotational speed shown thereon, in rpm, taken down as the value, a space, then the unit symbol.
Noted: 1000 rpm
